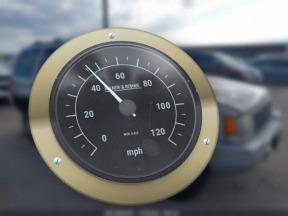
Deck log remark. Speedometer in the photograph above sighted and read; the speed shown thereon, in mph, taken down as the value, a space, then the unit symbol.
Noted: 45 mph
